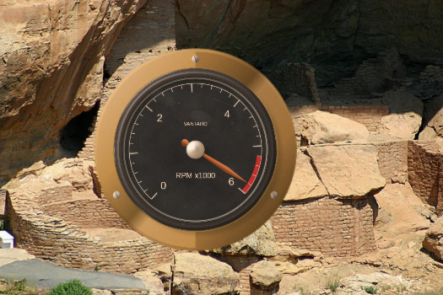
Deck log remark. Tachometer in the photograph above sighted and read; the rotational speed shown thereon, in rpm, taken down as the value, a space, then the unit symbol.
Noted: 5800 rpm
